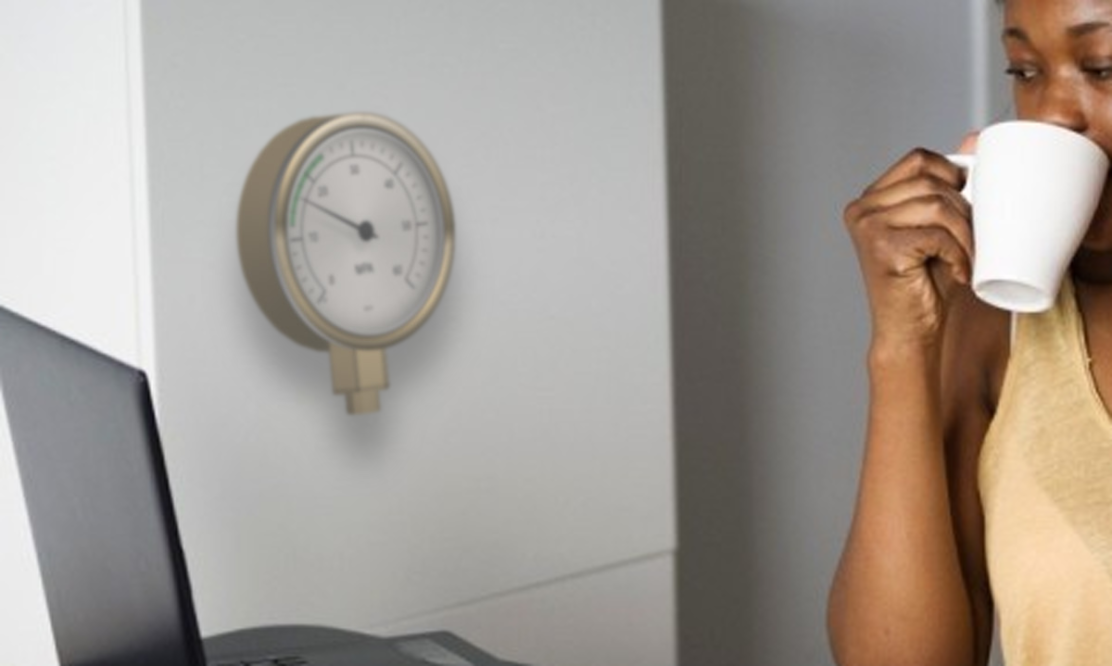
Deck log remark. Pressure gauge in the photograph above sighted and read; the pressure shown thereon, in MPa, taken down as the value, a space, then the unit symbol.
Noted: 16 MPa
